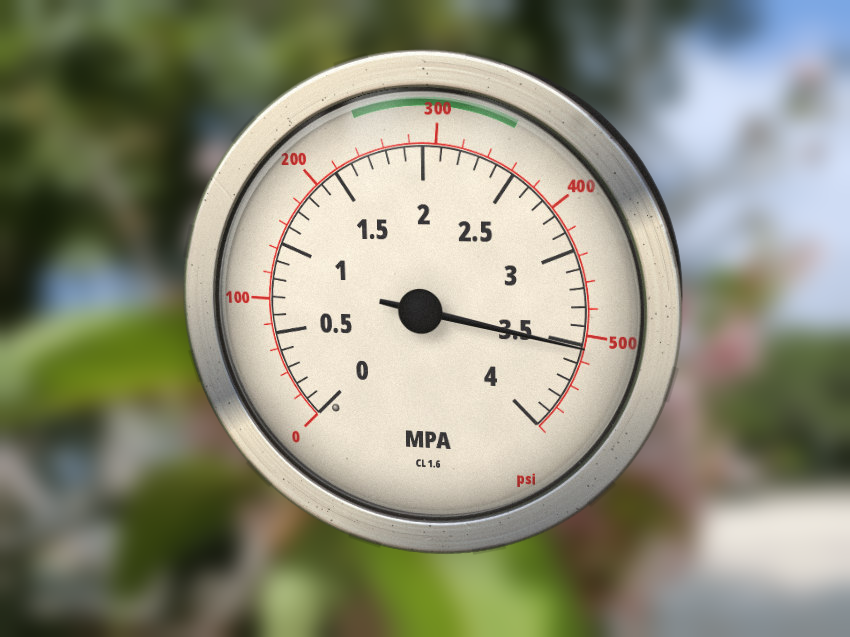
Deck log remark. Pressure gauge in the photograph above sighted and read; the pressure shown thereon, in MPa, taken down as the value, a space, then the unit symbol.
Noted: 3.5 MPa
